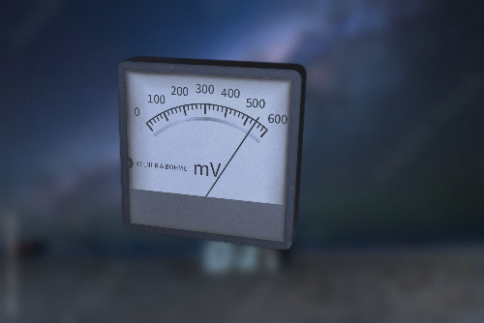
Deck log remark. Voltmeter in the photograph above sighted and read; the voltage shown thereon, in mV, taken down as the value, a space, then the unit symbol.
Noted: 540 mV
